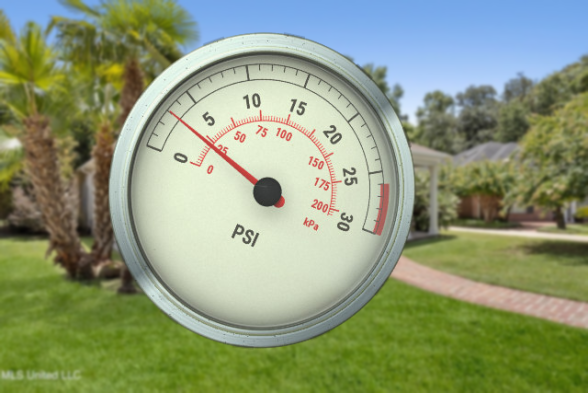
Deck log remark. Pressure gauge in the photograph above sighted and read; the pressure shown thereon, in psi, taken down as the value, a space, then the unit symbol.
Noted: 3 psi
